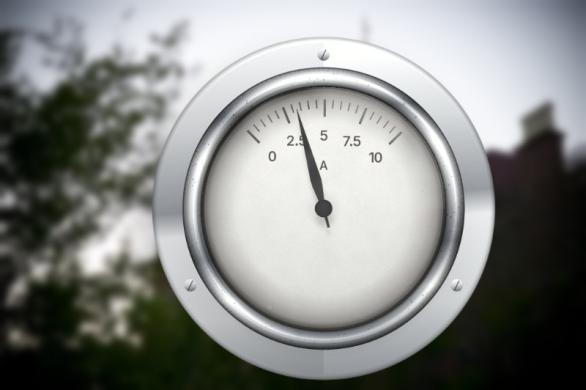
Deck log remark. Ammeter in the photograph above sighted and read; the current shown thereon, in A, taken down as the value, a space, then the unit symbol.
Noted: 3.25 A
